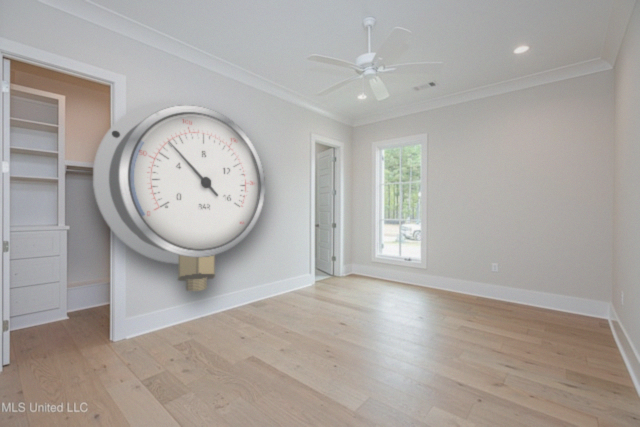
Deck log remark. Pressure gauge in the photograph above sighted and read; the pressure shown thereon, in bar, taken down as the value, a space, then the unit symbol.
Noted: 5 bar
